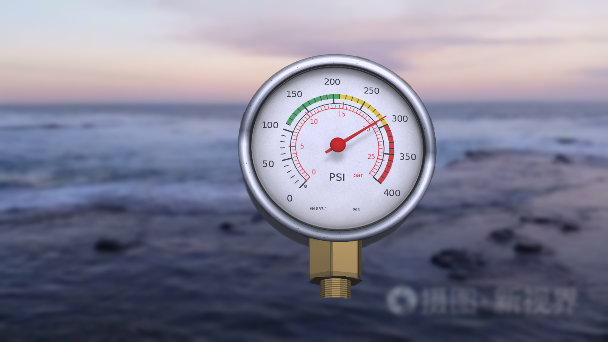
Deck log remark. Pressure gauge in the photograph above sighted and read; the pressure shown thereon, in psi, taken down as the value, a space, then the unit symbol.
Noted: 290 psi
